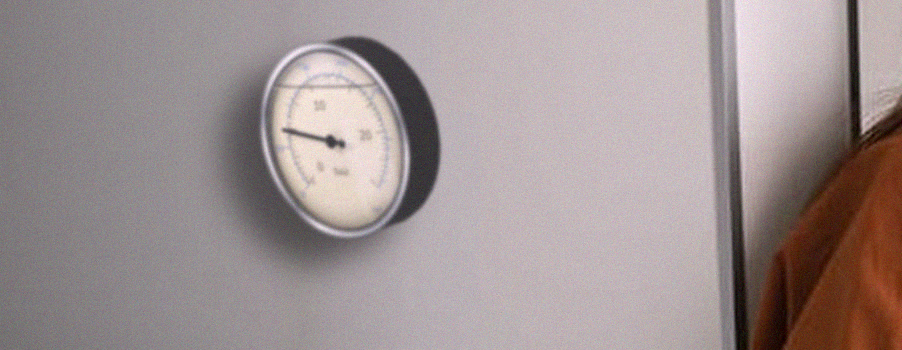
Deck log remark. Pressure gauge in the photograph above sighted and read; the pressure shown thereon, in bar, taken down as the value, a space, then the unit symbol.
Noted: 5 bar
